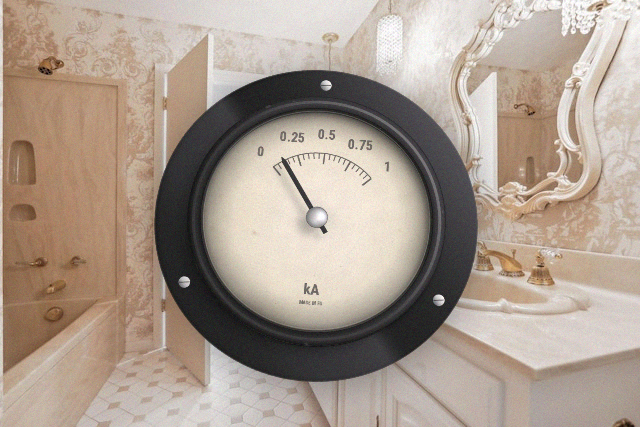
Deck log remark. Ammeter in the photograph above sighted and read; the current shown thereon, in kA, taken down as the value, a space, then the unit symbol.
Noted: 0.1 kA
